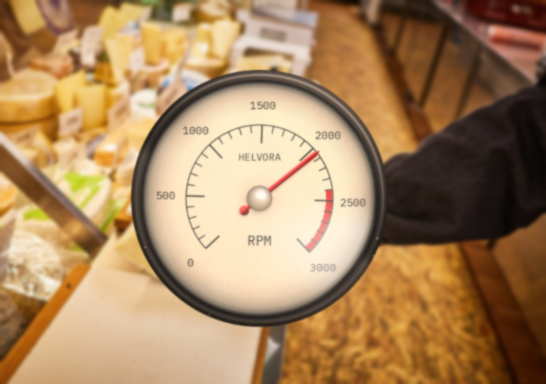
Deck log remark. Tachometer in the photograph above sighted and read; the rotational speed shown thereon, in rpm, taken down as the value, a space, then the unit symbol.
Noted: 2050 rpm
